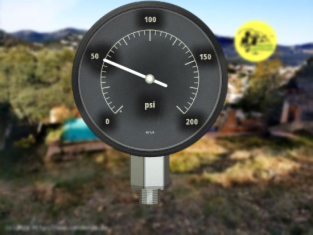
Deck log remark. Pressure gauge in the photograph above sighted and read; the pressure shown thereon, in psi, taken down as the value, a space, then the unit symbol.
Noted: 50 psi
